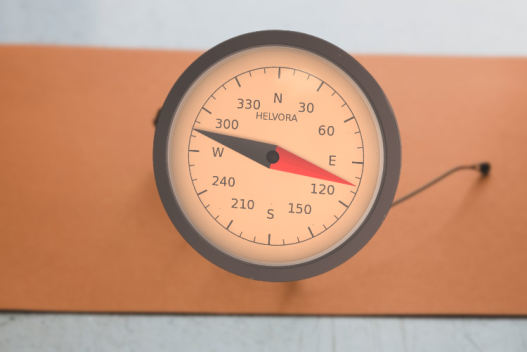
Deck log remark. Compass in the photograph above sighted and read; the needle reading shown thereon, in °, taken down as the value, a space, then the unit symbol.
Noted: 105 °
